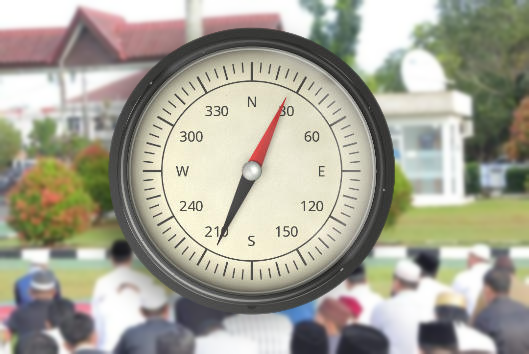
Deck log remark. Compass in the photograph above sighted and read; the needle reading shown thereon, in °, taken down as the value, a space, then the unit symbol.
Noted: 25 °
